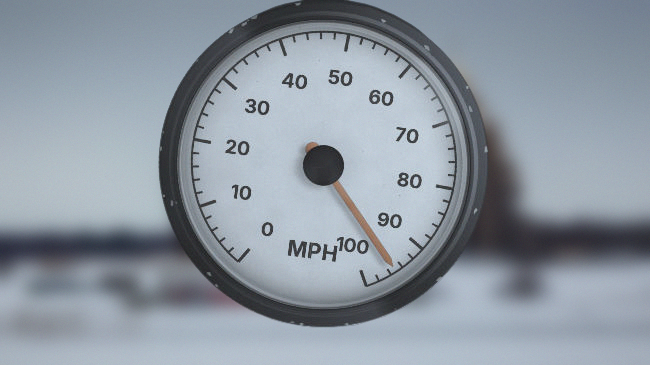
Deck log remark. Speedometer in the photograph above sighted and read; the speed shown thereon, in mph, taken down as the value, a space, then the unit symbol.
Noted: 95 mph
